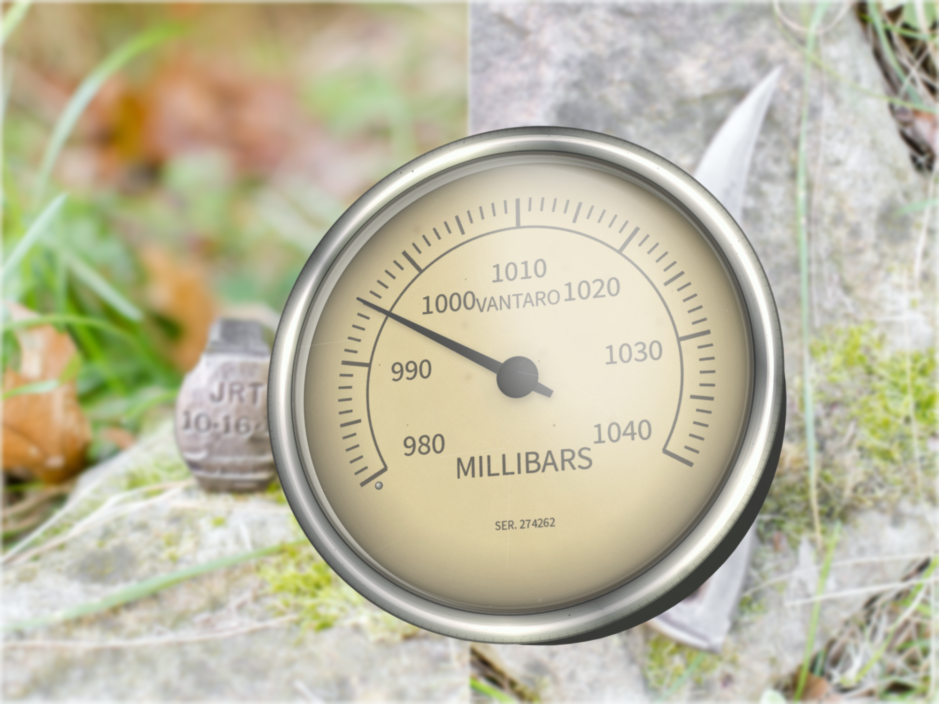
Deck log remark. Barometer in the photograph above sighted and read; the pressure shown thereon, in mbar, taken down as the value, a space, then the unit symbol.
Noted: 995 mbar
